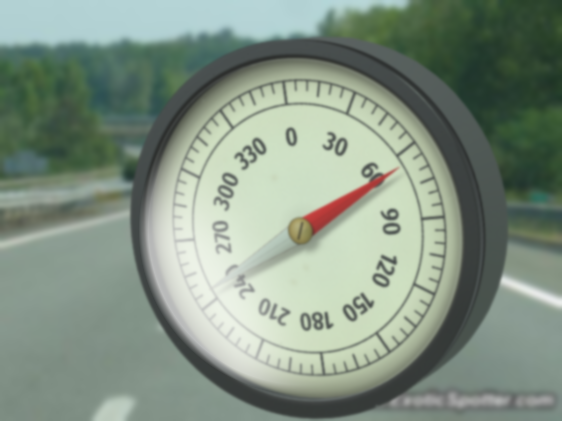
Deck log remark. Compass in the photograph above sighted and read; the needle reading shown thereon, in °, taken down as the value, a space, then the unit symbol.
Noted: 65 °
